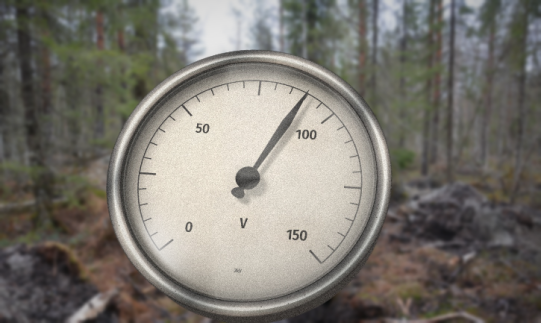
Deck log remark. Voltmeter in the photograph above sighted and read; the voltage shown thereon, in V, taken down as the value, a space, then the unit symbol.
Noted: 90 V
